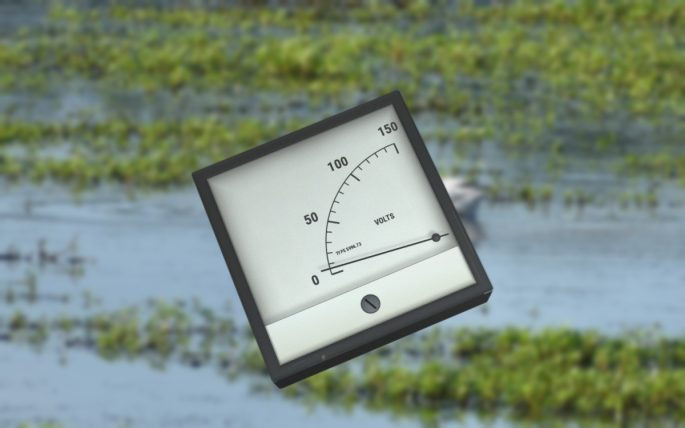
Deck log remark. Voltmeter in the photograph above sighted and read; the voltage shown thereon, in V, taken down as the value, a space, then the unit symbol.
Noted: 5 V
